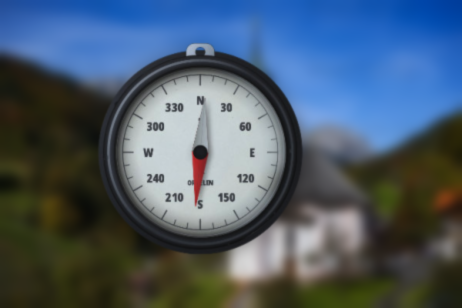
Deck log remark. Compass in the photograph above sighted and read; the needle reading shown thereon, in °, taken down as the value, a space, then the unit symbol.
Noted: 185 °
